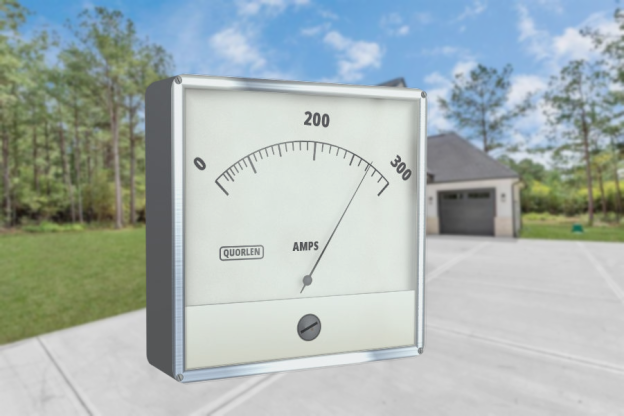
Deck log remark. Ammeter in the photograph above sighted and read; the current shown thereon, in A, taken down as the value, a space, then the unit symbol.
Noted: 270 A
